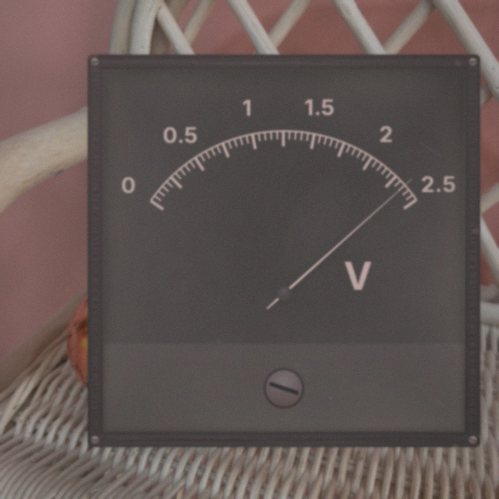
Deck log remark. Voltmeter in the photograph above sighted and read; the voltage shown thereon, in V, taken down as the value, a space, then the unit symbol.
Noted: 2.35 V
